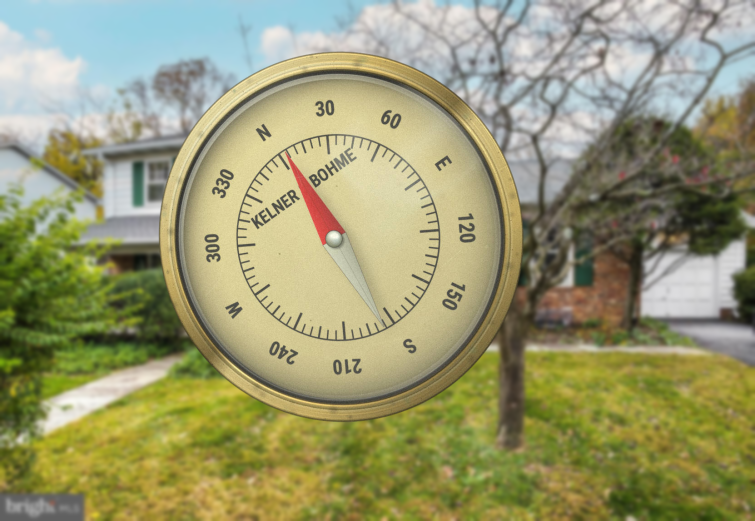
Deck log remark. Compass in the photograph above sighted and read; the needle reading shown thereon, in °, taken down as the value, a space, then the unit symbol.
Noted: 5 °
